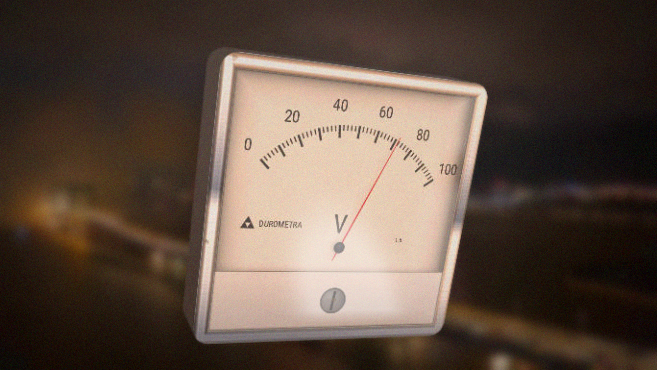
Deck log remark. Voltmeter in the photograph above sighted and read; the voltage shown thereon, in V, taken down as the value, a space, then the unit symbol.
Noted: 70 V
